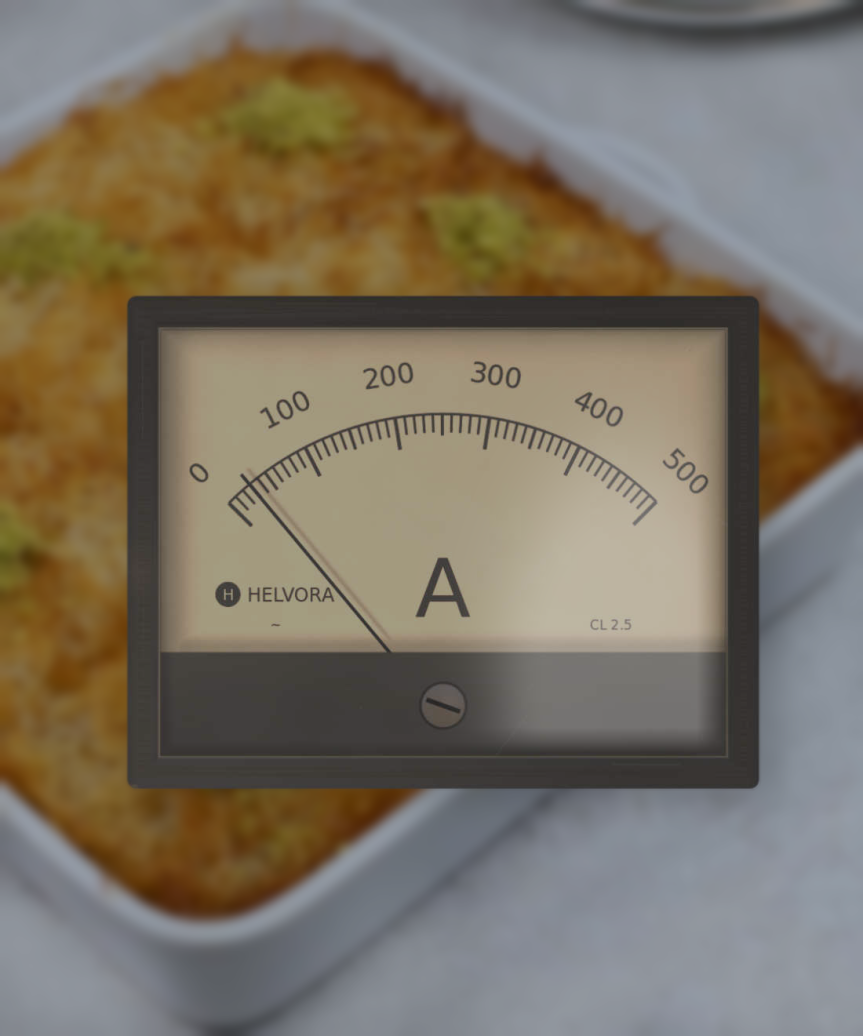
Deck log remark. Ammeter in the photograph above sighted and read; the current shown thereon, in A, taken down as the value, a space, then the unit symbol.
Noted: 30 A
